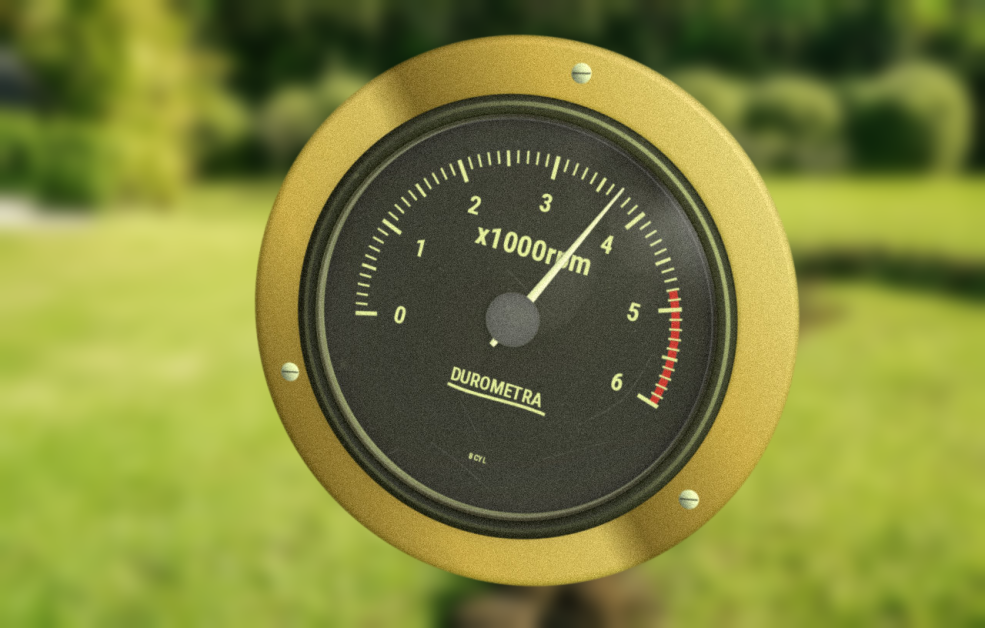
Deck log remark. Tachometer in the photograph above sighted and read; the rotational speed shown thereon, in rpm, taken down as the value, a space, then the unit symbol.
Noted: 3700 rpm
